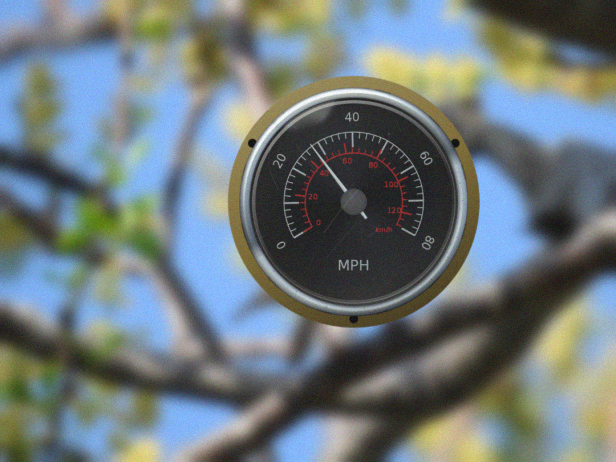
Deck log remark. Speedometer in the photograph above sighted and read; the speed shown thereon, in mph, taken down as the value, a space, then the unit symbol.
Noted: 28 mph
